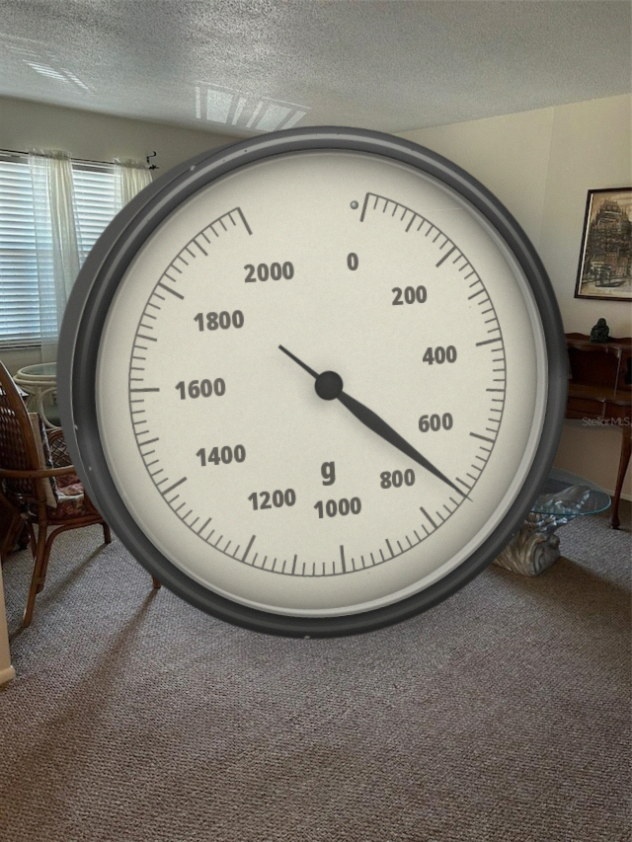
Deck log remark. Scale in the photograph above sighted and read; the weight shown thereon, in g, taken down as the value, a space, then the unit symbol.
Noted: 720 g
